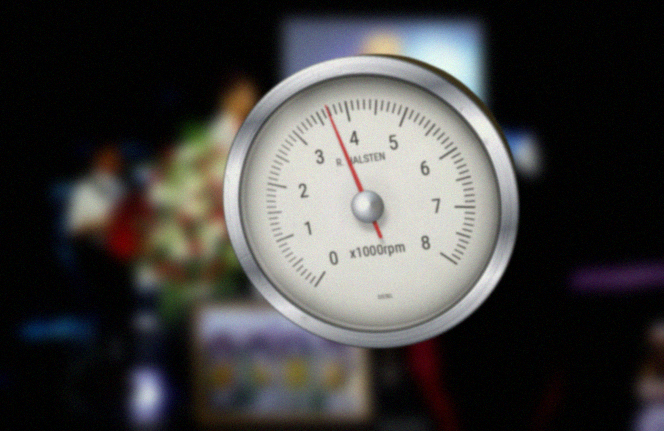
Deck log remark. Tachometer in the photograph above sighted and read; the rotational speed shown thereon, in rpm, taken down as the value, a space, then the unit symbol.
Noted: 3700 rpm
